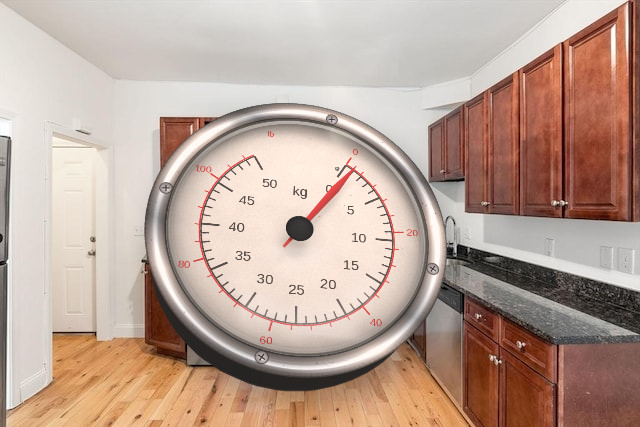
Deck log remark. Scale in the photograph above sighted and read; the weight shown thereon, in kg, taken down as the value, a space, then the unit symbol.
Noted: 1 kg
